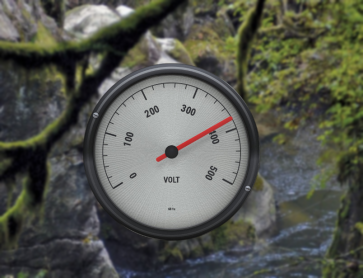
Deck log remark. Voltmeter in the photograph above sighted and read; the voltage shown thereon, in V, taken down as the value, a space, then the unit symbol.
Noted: 380 V
